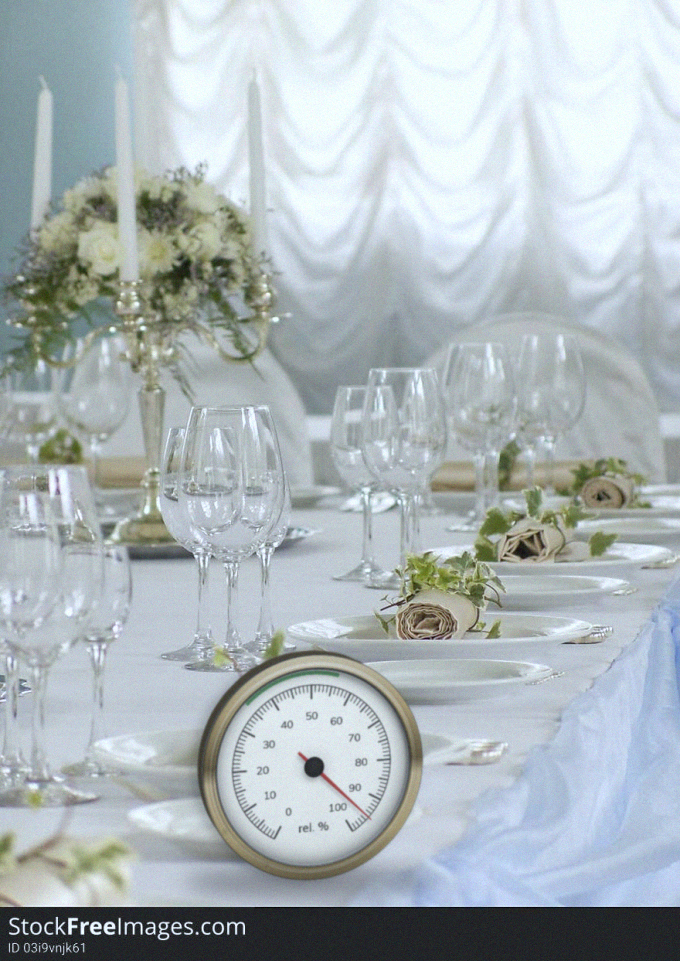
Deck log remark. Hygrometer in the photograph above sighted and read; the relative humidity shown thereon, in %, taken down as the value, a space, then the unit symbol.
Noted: 95 %
